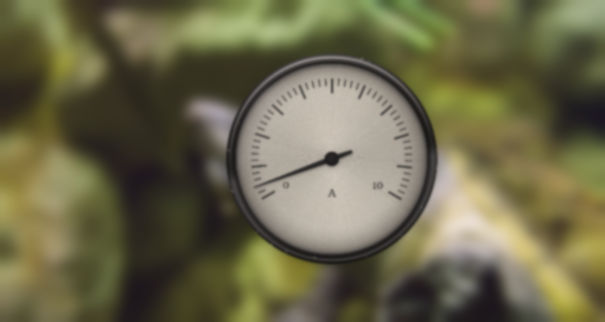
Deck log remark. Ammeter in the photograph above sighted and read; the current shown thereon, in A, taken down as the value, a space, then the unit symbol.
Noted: 0.4 A
